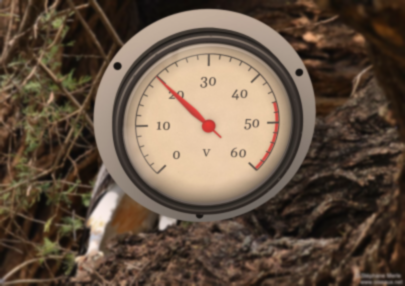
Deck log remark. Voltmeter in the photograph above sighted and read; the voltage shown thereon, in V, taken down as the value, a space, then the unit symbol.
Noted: 20 V
